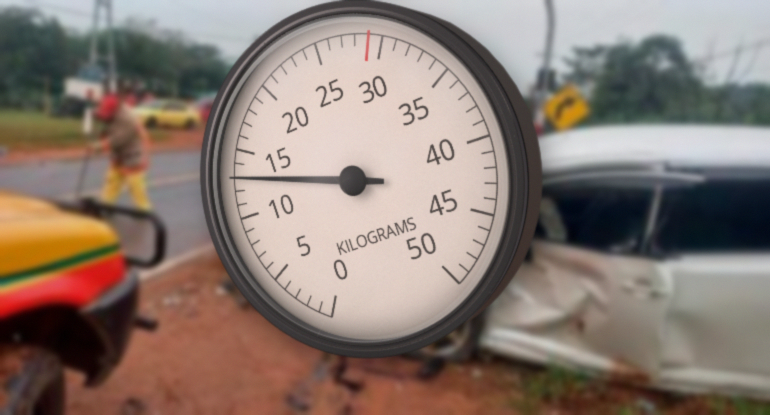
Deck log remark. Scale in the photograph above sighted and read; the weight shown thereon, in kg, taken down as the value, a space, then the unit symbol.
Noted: 13 kg
